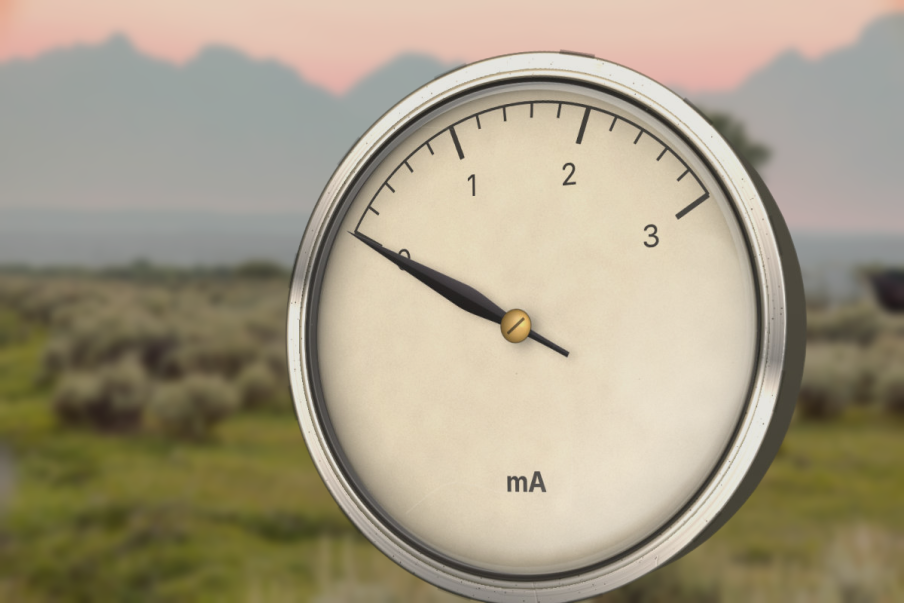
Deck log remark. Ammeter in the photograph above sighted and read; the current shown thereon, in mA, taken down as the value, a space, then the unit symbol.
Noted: 0 mA
